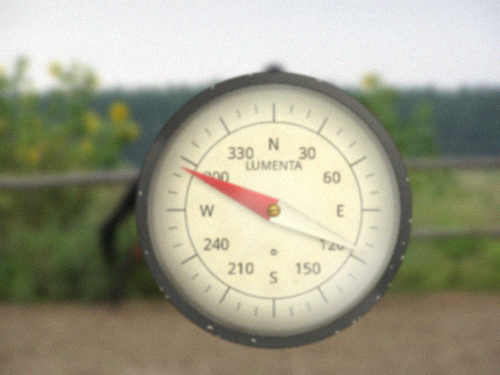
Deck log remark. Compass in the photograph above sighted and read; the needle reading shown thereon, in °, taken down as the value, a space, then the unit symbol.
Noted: 295 °
